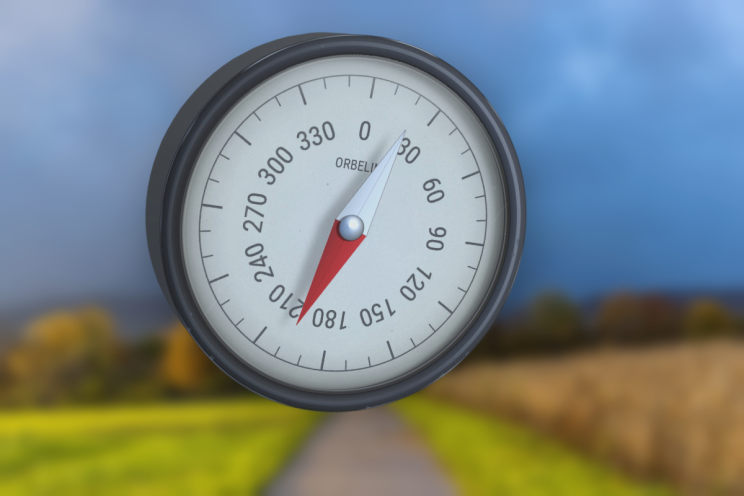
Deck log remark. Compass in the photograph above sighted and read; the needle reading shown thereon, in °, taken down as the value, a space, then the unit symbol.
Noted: 200 °
